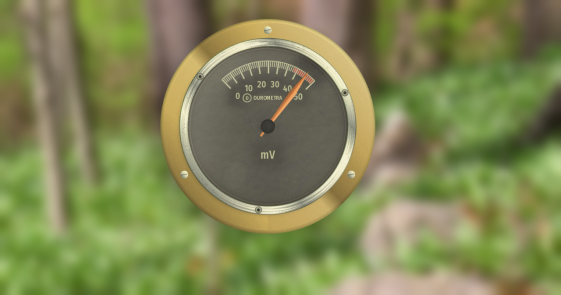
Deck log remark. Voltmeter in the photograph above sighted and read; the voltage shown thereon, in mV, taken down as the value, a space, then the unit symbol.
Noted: 45 mV
